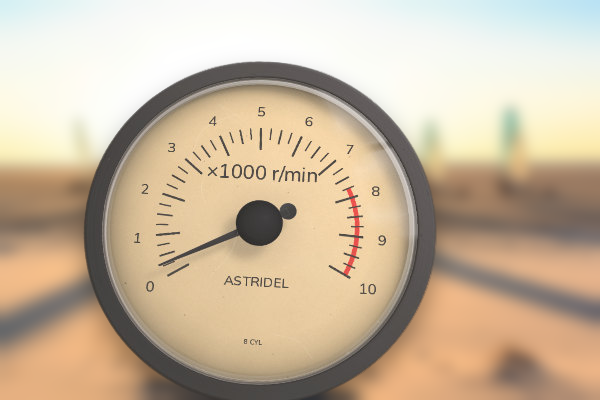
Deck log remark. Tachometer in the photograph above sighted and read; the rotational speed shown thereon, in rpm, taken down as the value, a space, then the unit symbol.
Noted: 250 rpm
